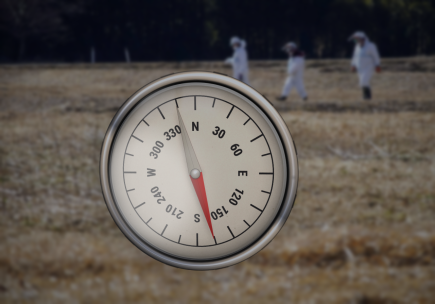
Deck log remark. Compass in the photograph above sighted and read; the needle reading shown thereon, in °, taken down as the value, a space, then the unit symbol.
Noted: 165 °
